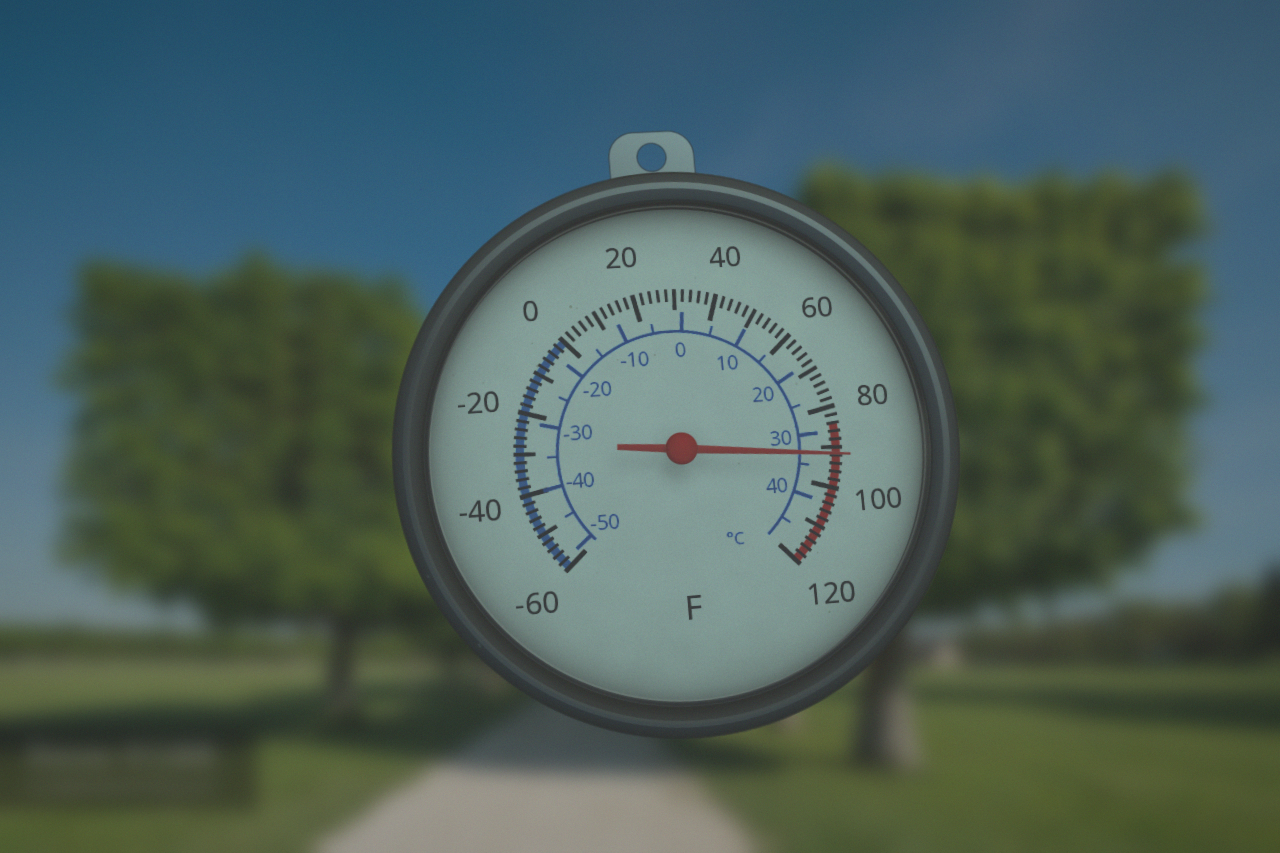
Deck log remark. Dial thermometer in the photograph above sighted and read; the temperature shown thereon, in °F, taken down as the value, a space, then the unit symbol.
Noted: 92 °F
